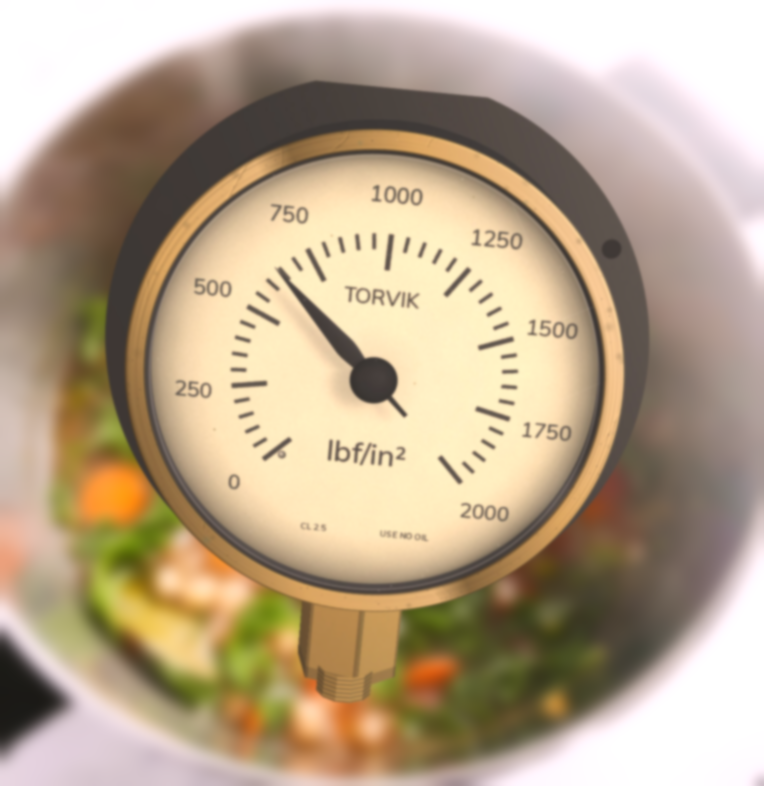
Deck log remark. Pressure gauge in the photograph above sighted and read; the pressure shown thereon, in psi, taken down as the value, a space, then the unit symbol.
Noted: 650 psi
